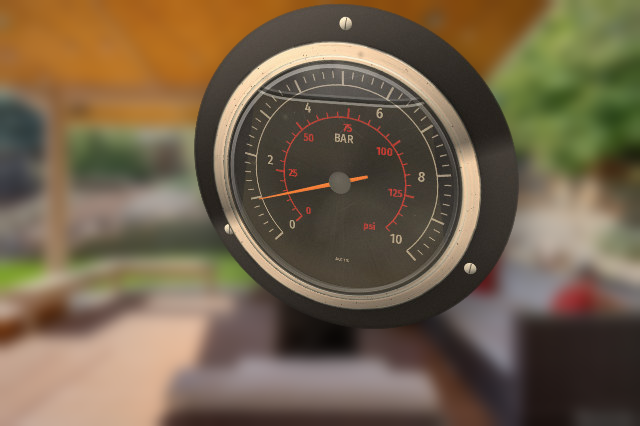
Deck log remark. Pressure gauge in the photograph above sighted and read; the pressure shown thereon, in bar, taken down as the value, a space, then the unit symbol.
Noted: 1 bar
